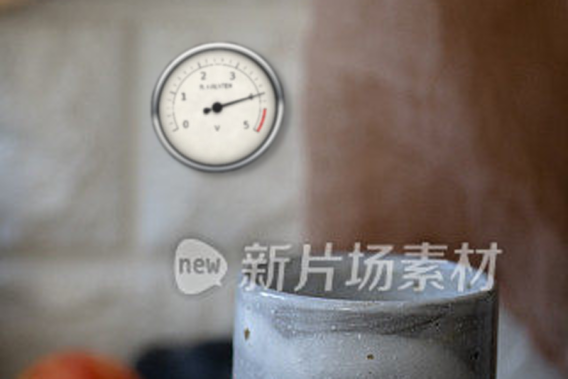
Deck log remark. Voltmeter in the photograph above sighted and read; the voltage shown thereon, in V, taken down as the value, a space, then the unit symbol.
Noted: 4 V
